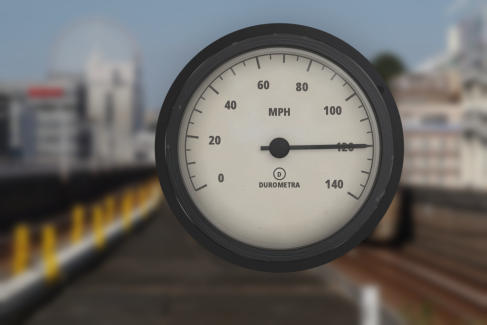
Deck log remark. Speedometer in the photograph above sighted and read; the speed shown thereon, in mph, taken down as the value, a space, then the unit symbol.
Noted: 120 mph
